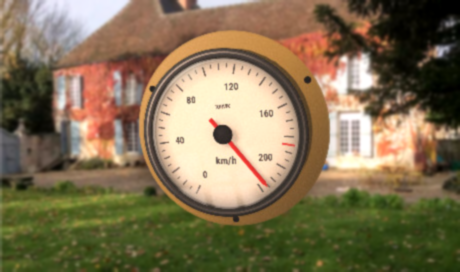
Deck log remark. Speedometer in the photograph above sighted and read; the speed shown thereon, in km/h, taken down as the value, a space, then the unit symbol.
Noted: 215 km/h
